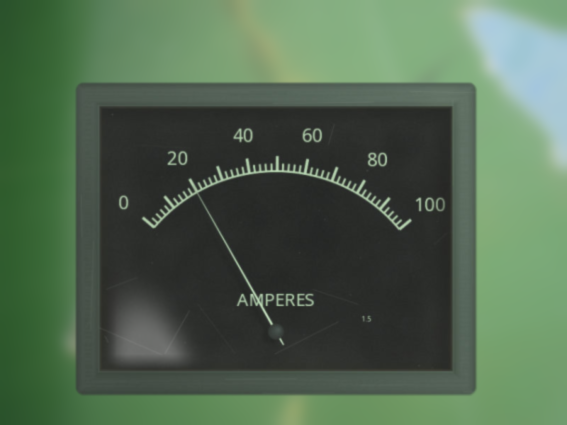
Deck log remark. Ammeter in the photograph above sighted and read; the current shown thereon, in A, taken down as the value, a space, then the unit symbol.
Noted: 20 A
